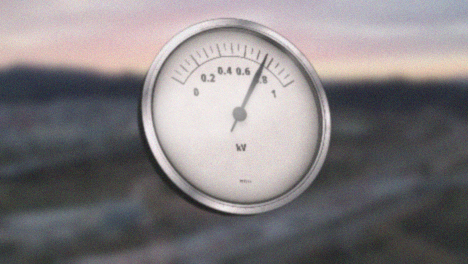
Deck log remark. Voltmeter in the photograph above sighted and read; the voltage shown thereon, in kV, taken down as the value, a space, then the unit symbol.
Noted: 0.75 kV
